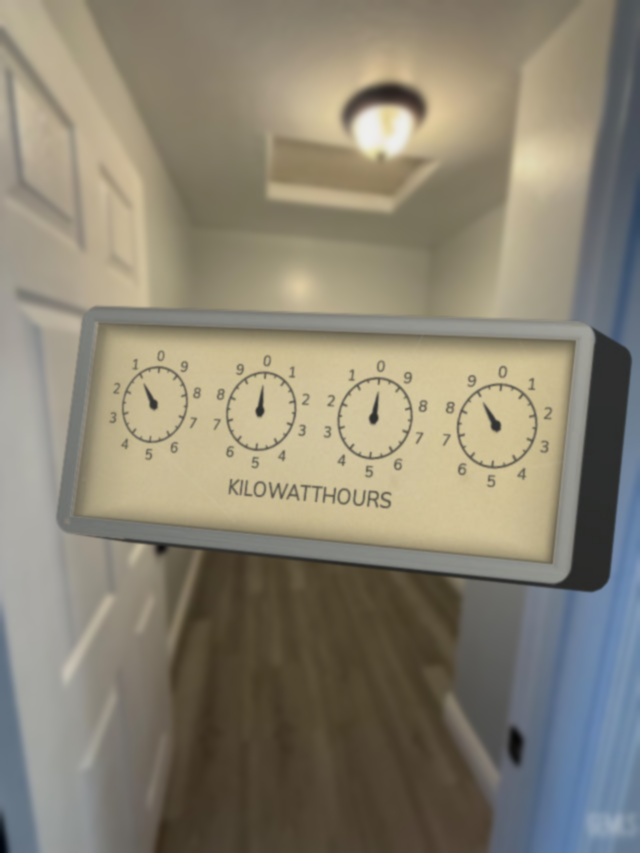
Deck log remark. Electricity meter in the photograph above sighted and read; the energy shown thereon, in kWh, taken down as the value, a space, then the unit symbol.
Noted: 999 kWh
